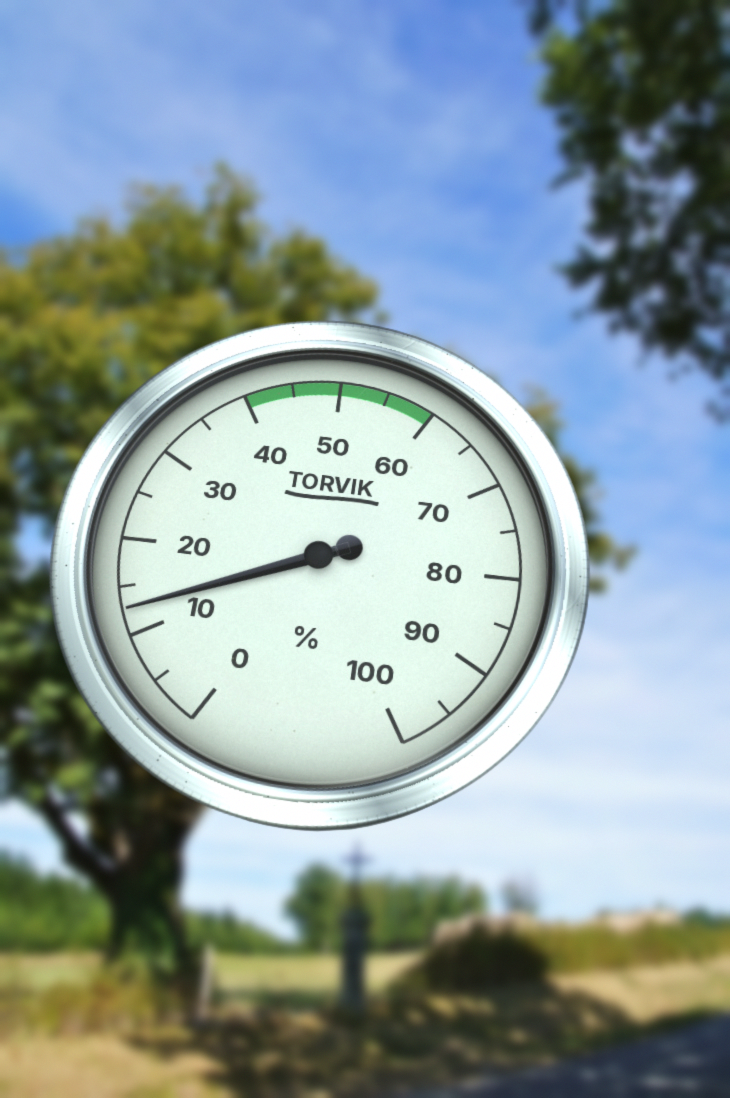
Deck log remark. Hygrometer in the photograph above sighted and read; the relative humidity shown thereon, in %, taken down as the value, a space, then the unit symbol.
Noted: 12.5 %
